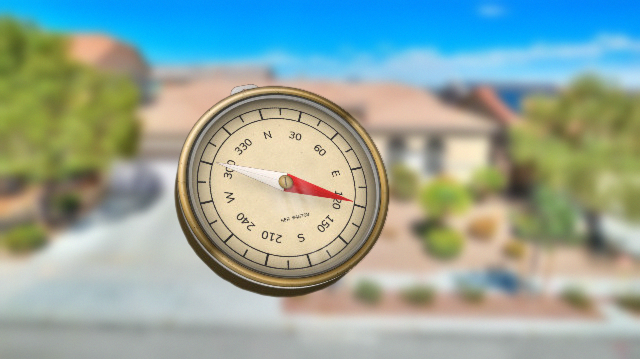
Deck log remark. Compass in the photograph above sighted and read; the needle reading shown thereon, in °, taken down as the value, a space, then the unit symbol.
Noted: 120 °
